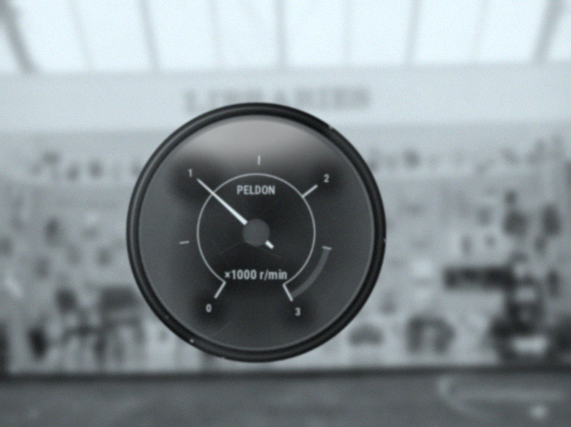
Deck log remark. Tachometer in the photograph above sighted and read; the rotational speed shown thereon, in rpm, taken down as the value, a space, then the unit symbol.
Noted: 1000 rpm
